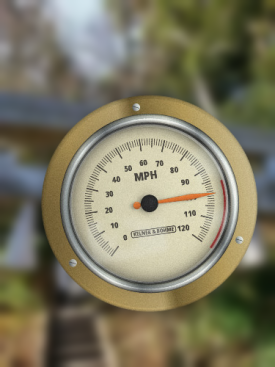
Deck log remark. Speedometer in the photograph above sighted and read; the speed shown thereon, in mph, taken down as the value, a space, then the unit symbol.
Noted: 100 mph
